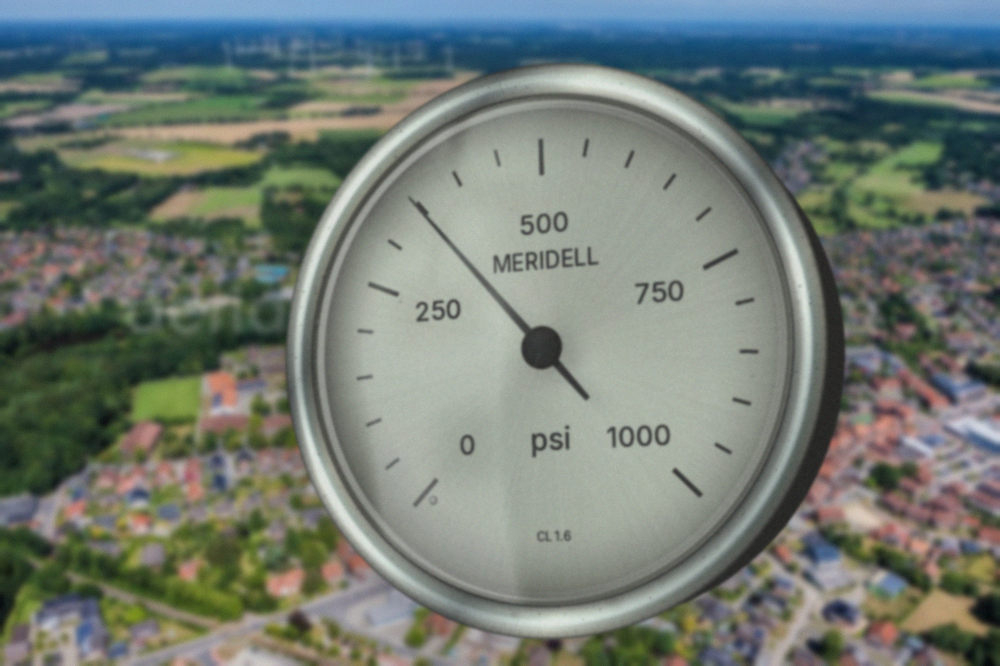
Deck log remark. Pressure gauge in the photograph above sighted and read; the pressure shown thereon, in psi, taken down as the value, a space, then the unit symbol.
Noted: 350 psi
